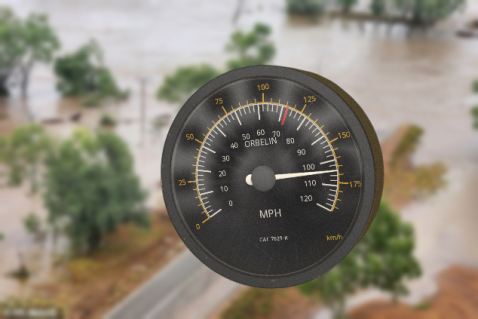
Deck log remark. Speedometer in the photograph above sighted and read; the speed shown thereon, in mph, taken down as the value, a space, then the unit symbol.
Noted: 104 mph
